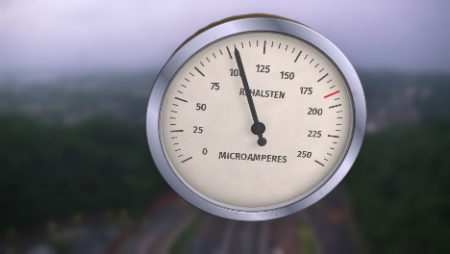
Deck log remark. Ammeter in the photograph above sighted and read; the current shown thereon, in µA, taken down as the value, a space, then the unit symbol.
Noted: 105 µA
